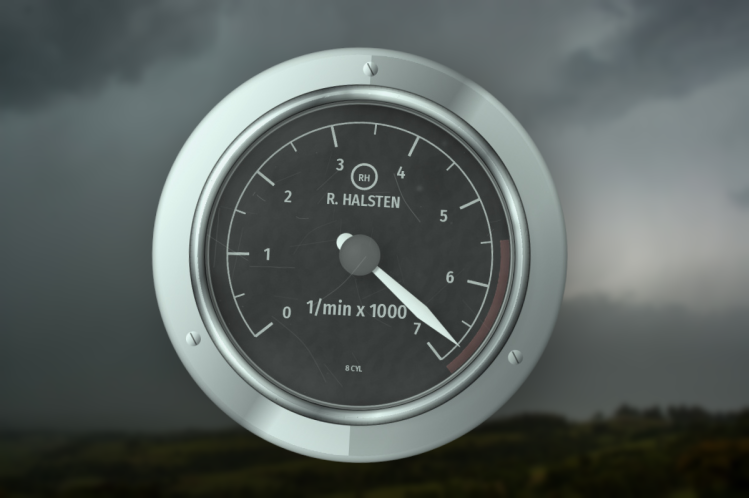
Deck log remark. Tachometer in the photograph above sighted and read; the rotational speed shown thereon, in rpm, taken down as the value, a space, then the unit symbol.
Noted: 6750 rpm
